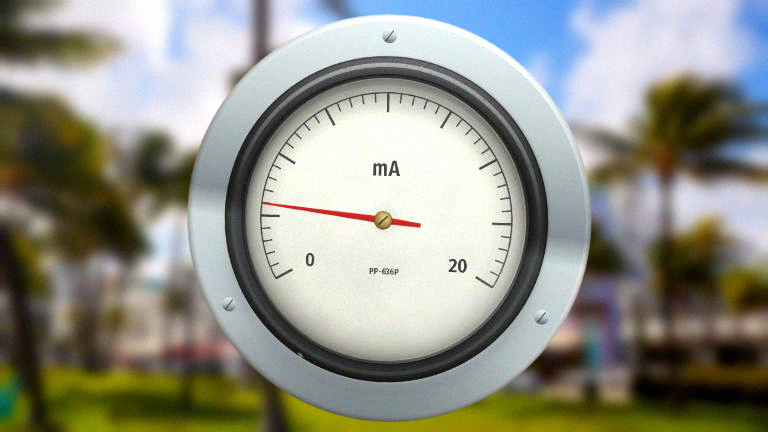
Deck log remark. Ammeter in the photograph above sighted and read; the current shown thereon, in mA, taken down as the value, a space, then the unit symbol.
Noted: 3 mA
